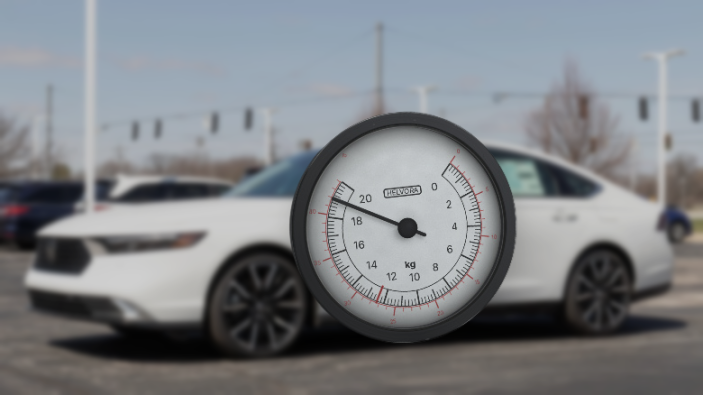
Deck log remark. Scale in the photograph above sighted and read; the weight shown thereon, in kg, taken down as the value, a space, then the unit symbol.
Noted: 19 kg
